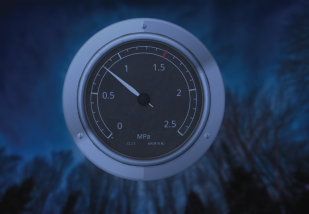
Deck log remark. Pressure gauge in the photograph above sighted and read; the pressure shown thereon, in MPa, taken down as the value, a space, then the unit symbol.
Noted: 0.8 MPa
